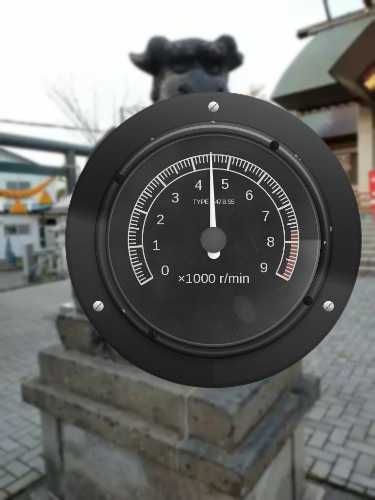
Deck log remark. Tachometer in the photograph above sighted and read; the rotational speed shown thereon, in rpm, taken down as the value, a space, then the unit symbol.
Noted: 4500 rpm
